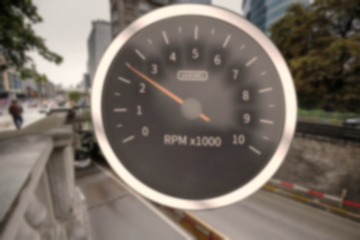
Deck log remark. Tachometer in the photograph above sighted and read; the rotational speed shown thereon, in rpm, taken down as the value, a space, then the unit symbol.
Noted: 2500 rpm
